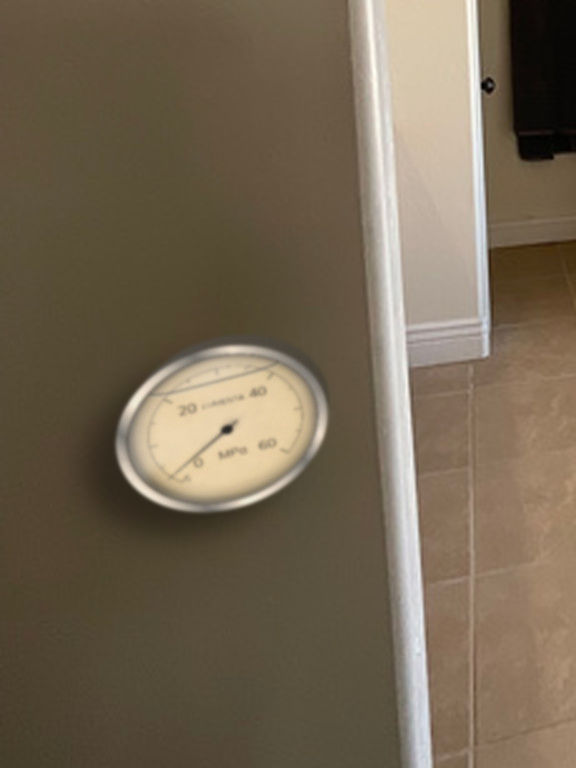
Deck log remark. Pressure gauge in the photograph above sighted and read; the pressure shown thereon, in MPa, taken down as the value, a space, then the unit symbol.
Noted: 2.5 MPa
